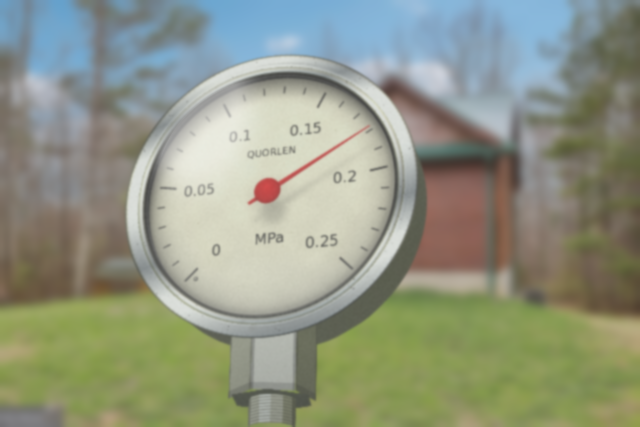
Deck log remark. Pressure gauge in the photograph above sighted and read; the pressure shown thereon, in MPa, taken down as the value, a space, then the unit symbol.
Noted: 0.18 MPa
